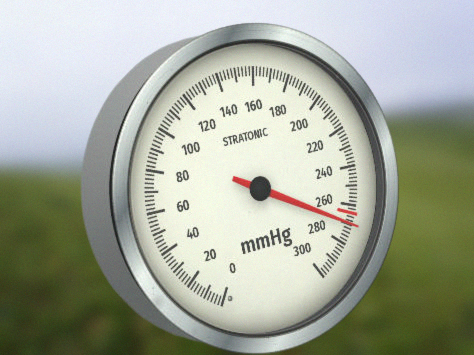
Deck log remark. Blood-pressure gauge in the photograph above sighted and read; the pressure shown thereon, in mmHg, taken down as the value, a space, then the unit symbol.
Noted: 270 mmHg
